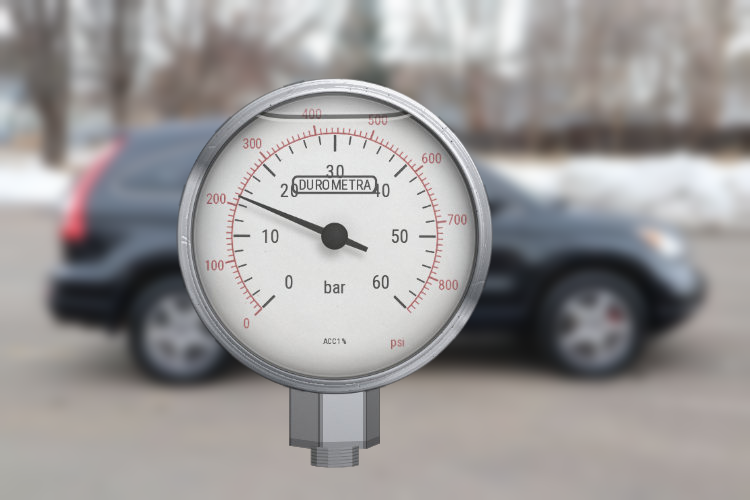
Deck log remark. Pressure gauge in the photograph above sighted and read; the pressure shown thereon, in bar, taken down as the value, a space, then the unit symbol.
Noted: 15 bar
